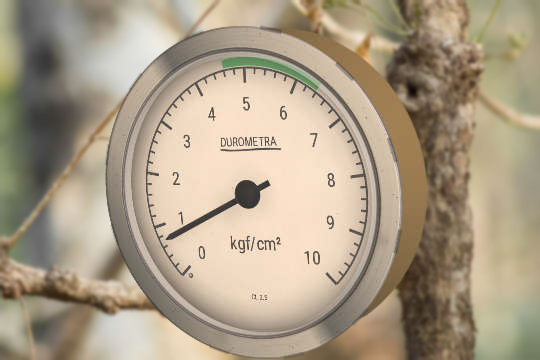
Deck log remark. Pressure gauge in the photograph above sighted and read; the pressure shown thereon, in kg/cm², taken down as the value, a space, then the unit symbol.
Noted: 0.7 kg/cm²
